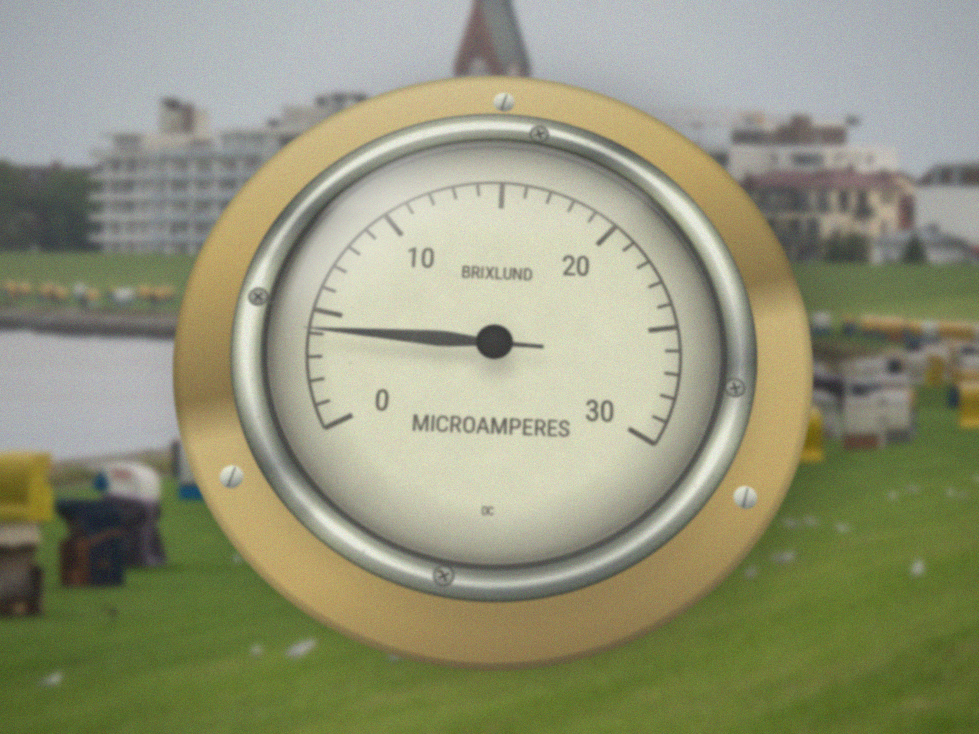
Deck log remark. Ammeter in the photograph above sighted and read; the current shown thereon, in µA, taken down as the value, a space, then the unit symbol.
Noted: 4 µA
